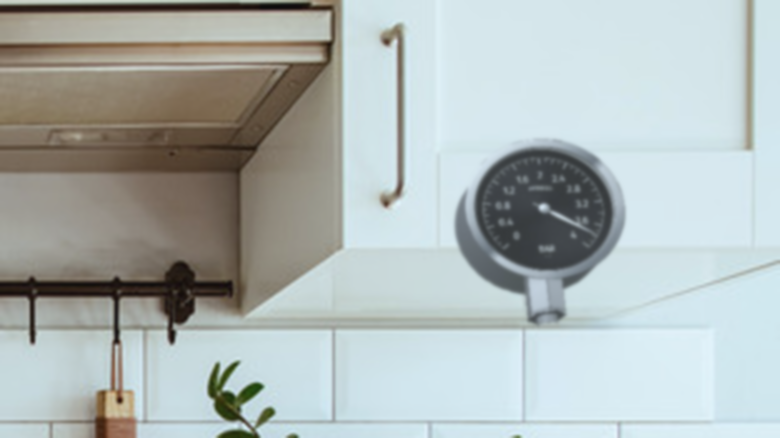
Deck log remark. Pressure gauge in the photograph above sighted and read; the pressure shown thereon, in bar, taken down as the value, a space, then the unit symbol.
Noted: 3.8 bar
